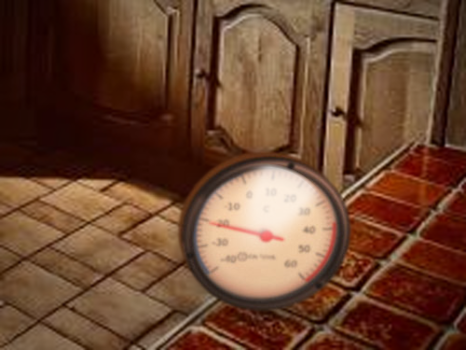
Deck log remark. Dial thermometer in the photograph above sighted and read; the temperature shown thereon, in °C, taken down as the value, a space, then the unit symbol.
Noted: -20 °C
